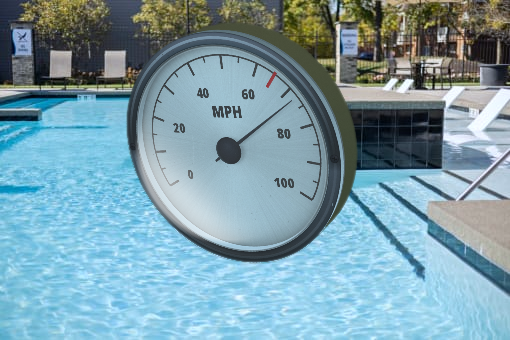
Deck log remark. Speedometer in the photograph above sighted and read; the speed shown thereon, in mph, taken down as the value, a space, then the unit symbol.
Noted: 72.5 mph
